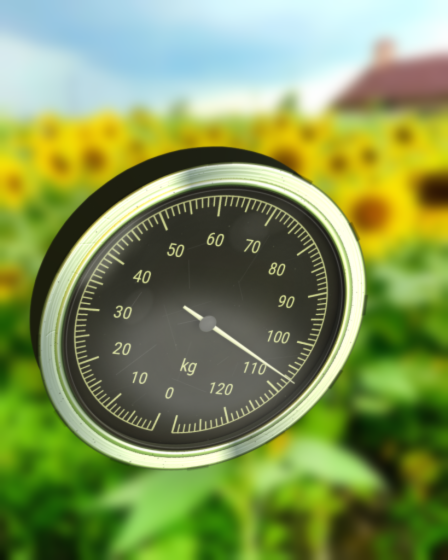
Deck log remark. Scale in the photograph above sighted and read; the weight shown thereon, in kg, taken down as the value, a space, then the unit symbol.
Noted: 107 kg
